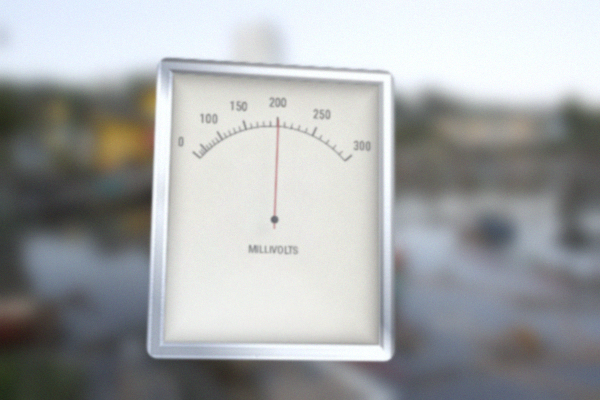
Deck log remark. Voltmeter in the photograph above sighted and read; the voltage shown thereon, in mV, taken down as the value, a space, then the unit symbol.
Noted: 200 mV
